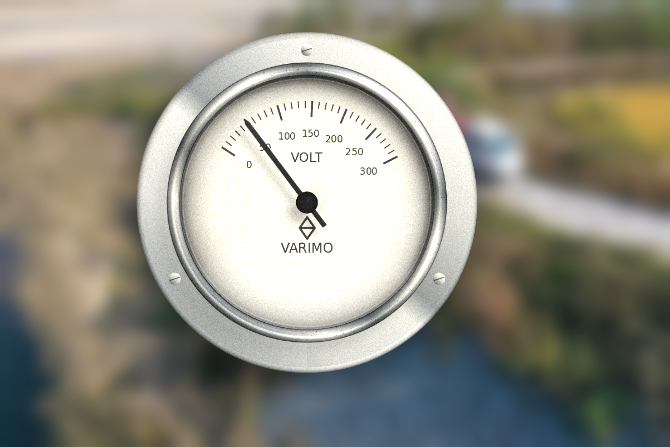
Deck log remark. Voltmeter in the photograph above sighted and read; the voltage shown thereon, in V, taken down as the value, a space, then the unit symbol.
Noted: 50 V
